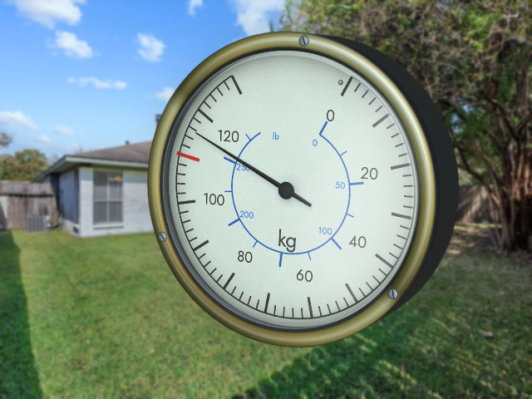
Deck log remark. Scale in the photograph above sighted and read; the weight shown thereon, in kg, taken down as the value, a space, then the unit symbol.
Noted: 116 kg
